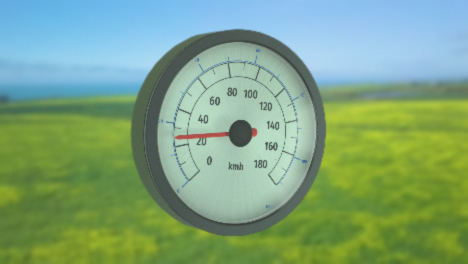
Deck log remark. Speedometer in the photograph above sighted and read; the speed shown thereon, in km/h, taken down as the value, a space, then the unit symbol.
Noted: 25 km/h
